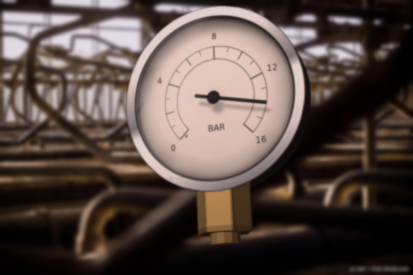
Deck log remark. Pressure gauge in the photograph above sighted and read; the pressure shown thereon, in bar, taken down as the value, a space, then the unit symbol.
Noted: 14 bar
